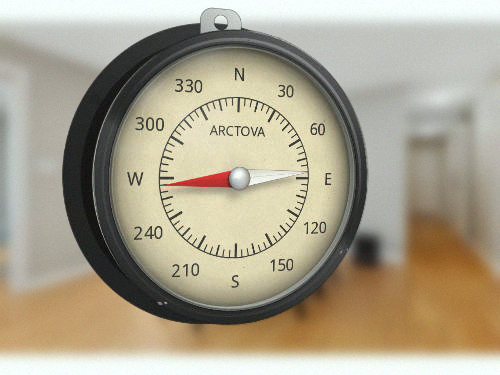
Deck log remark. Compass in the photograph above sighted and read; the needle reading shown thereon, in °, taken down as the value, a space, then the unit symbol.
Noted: 265 °
